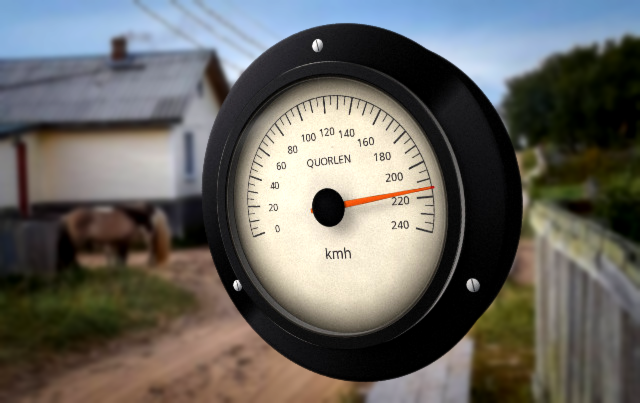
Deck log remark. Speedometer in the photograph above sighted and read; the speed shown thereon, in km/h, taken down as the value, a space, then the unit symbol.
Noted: 215 km/h
